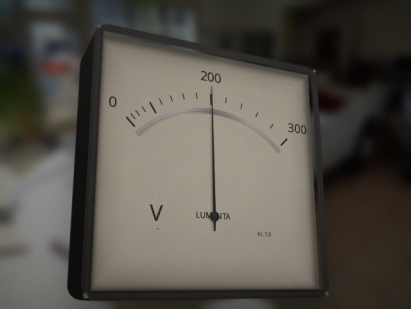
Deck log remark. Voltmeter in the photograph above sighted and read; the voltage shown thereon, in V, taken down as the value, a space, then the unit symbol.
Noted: 200 V
